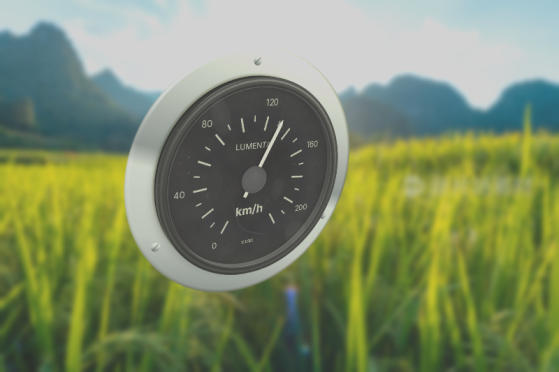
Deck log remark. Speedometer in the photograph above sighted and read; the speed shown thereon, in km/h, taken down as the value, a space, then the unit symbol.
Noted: 130 km/h
